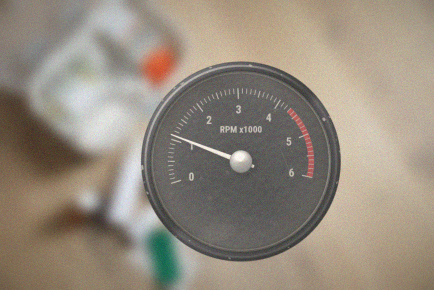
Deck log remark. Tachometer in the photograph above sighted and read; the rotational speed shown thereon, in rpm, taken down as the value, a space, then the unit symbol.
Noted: 1100 rpm
